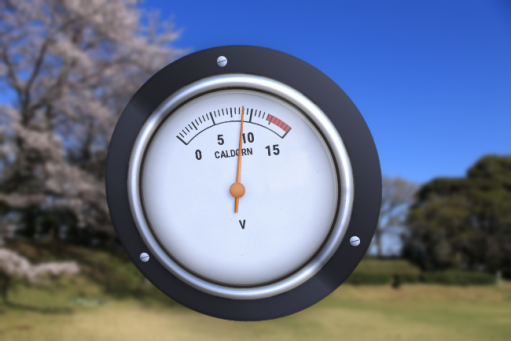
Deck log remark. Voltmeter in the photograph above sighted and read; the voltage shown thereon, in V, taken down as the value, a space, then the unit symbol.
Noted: 9 V
